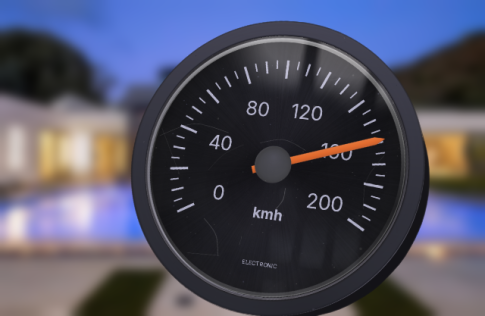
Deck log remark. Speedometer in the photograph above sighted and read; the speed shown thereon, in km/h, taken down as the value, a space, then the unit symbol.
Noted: 160 km/h
